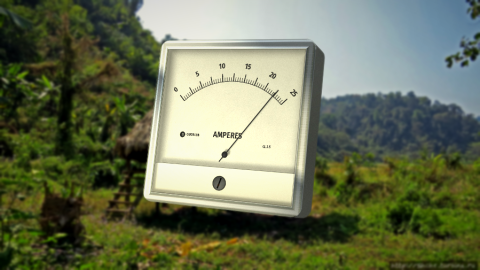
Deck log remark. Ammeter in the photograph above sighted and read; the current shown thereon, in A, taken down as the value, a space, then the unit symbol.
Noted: 22.5 A
